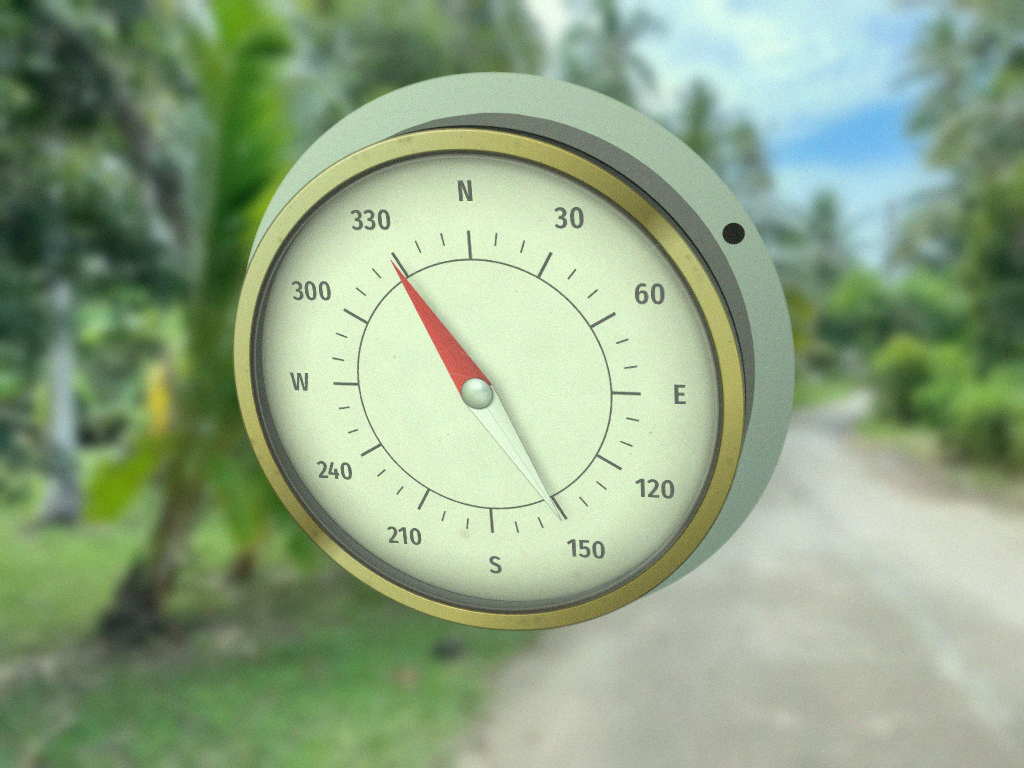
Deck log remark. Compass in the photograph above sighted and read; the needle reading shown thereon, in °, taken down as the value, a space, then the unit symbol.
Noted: 330 °
